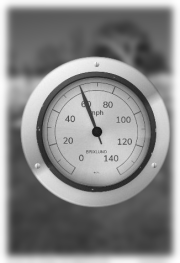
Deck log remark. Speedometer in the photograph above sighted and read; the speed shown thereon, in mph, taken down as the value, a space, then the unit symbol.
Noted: 60 mph
